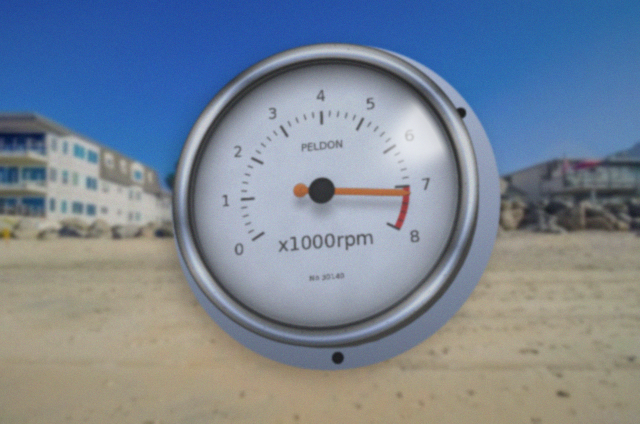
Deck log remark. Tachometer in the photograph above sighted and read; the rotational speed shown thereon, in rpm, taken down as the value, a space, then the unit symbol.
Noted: 7200 rpm
